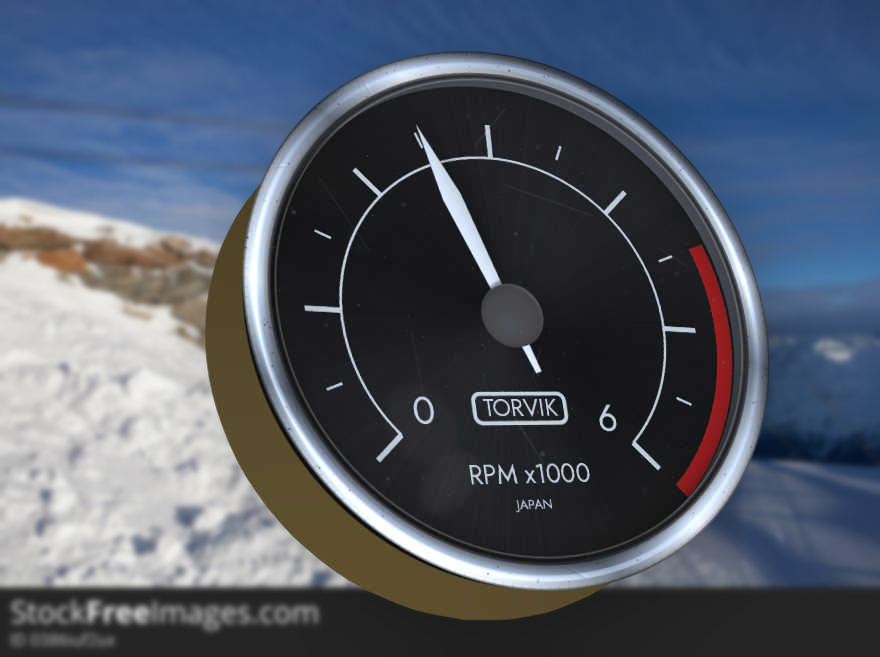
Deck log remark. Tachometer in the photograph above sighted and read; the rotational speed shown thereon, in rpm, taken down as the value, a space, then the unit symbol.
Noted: 2500 rpm
